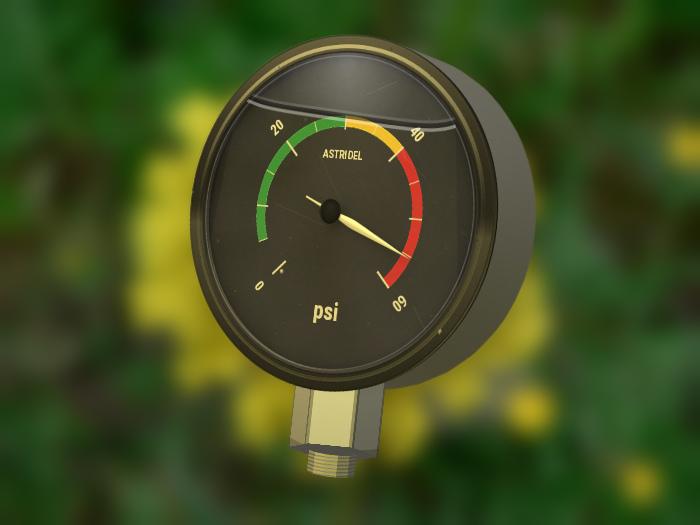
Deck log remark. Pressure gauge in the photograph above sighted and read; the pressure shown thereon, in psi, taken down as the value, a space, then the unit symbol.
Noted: 55 psi
